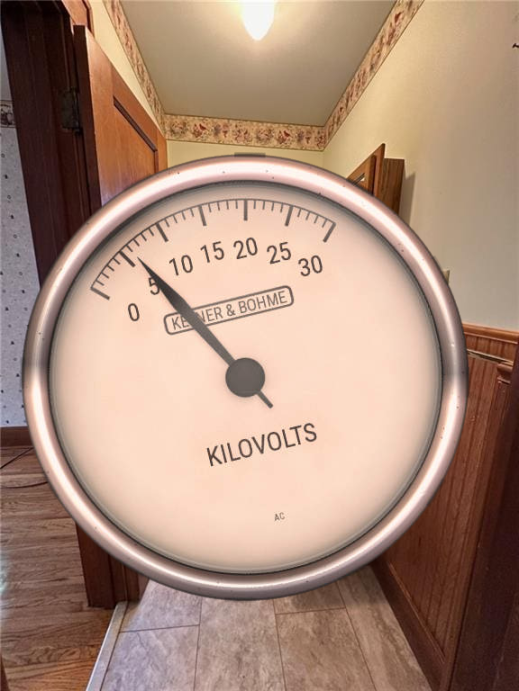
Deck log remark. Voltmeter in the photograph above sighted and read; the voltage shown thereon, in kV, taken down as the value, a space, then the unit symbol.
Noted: 6 kV
